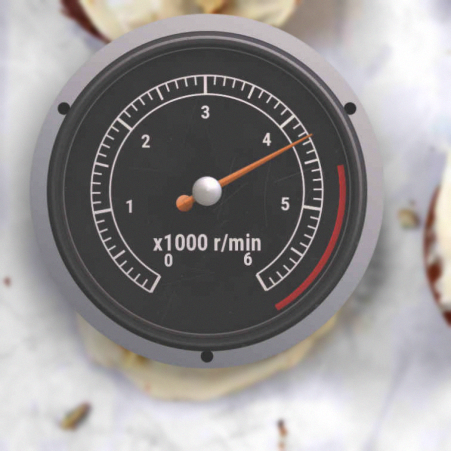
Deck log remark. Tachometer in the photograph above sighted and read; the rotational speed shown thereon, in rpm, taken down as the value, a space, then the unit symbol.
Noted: 4250 rpm
